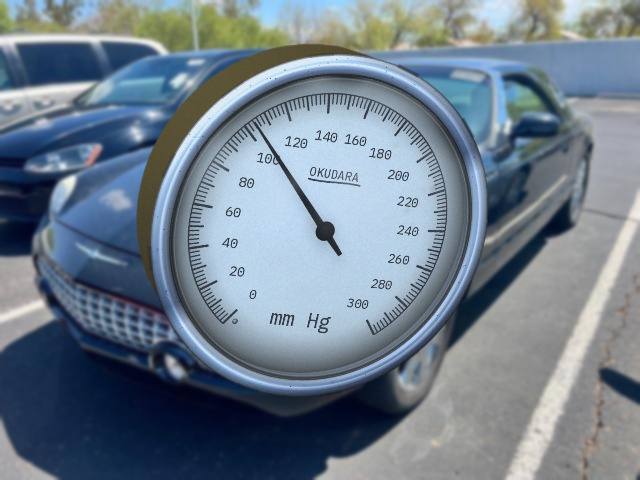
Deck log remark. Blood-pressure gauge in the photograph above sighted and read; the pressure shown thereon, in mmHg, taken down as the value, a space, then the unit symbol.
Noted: 104 mmHg
